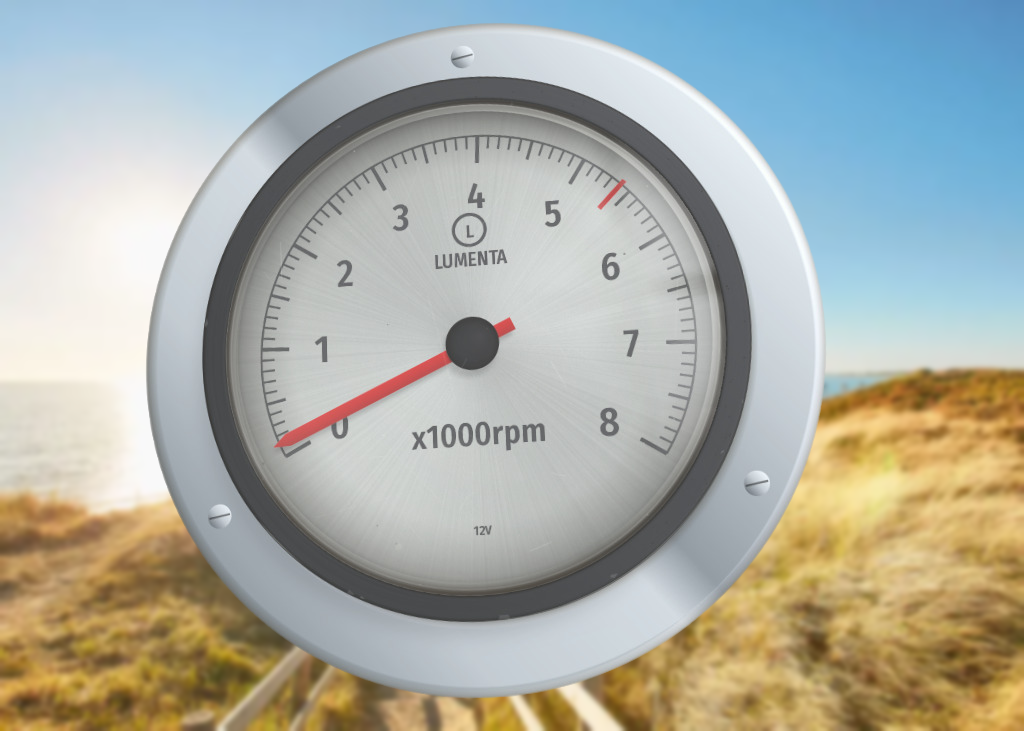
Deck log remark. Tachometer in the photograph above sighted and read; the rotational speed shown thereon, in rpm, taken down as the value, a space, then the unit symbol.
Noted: 100 rpm
